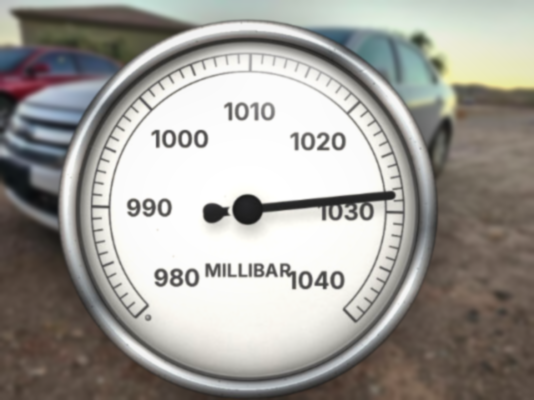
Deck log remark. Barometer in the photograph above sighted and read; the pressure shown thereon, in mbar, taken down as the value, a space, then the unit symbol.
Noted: 1028.5 mbar
